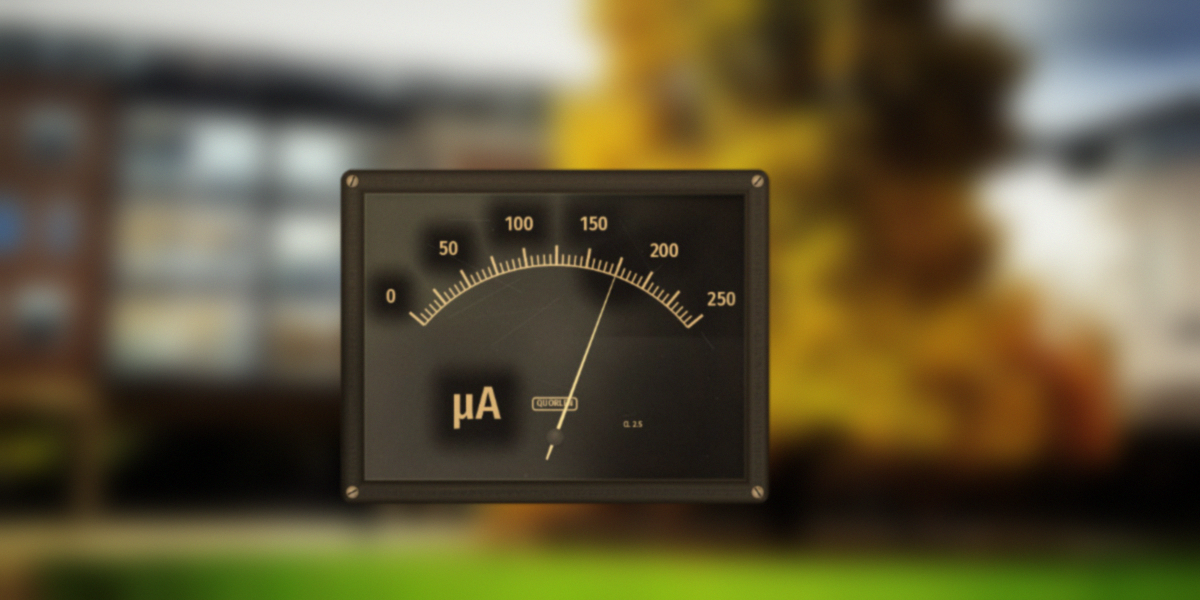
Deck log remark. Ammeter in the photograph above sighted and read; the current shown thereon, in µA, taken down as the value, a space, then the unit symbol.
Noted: 175 µA
